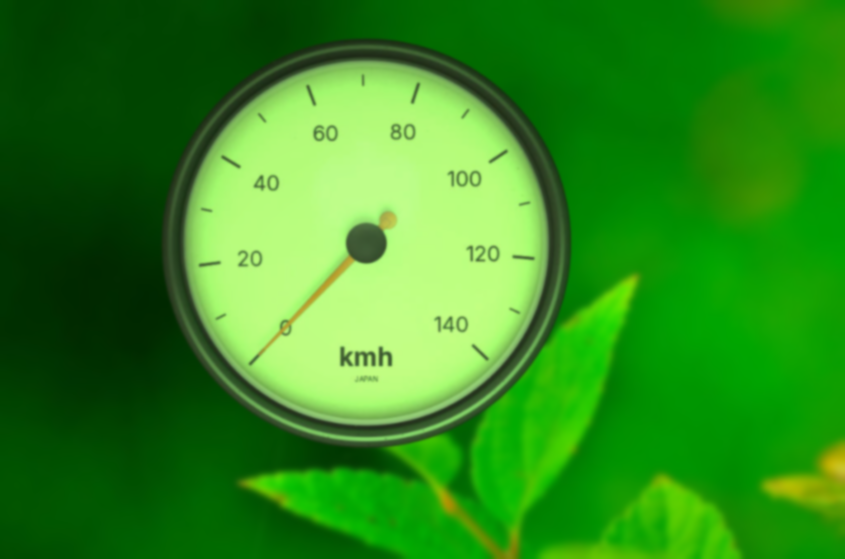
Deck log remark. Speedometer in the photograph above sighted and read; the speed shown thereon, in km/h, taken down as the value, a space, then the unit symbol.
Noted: 0 km/h
